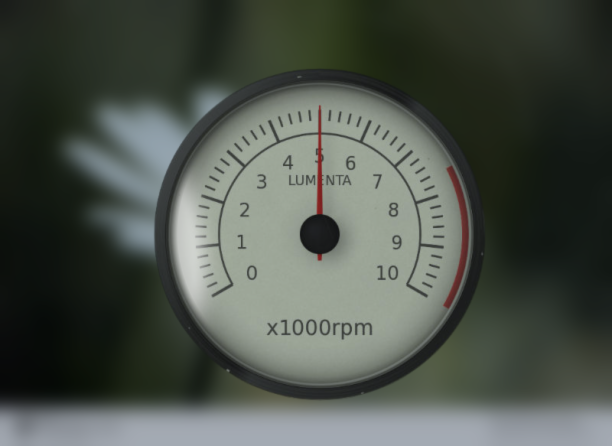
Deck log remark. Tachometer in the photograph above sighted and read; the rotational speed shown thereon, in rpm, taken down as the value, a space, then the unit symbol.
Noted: 5000 rpm
